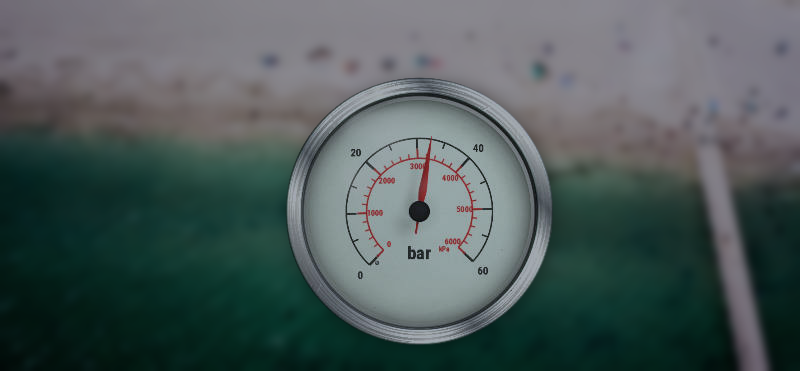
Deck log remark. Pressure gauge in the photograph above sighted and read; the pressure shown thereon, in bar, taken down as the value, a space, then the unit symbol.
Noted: 32.5 bar
